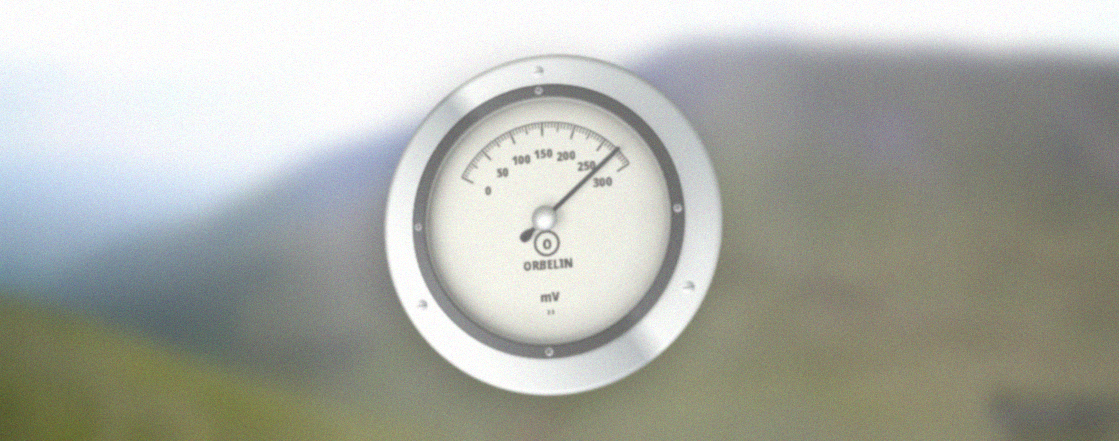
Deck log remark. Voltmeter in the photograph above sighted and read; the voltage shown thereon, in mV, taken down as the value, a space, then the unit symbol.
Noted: 275 mV
